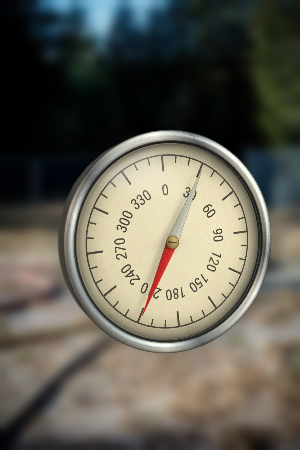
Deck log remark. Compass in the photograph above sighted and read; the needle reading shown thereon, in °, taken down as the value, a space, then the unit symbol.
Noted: 210 °
